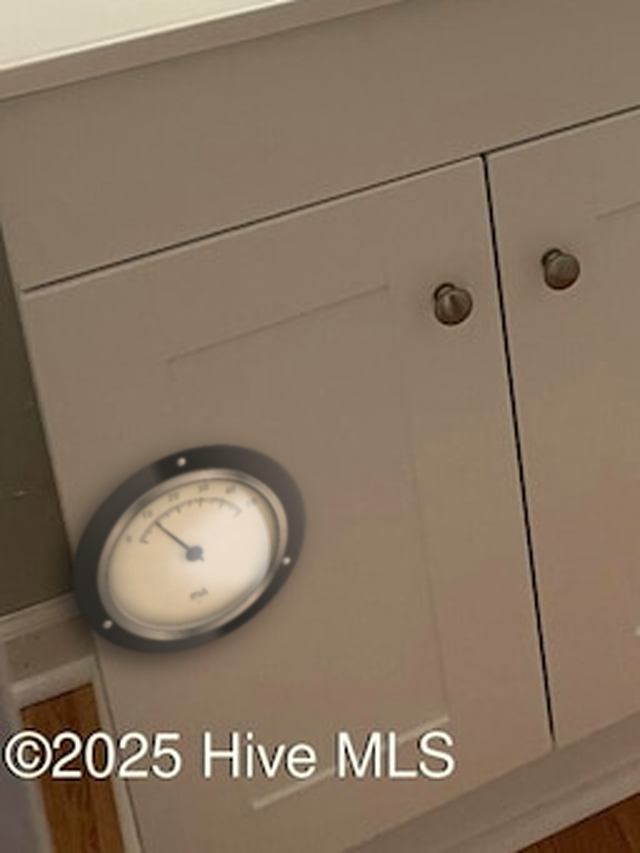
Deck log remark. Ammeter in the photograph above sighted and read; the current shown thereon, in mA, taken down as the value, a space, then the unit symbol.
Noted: 10 mA
